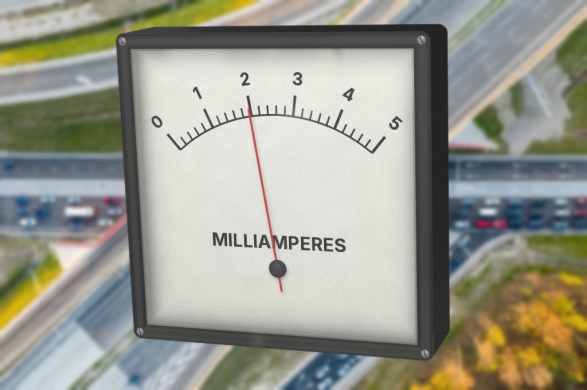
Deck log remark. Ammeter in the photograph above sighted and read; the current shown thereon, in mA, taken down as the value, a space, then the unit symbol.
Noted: 2 mA
